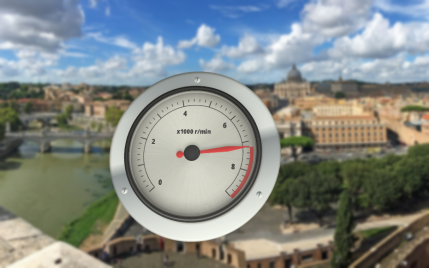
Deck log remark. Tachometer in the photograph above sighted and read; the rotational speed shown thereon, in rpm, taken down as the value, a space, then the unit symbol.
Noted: 7200 rpm
